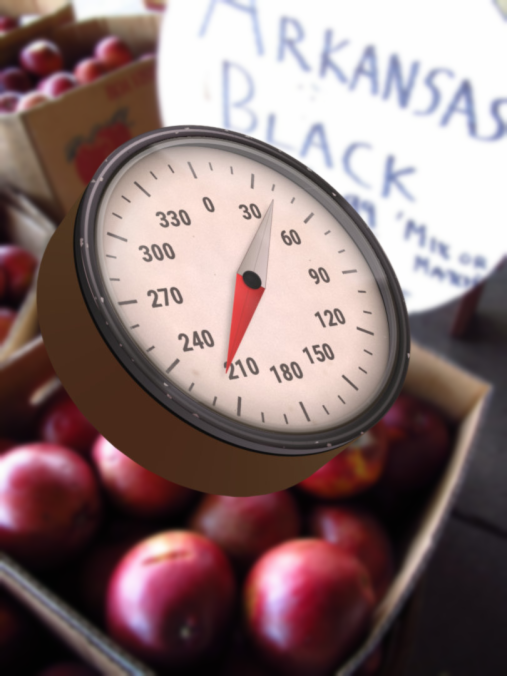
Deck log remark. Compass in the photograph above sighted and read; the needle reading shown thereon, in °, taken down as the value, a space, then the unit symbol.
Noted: 220 °
